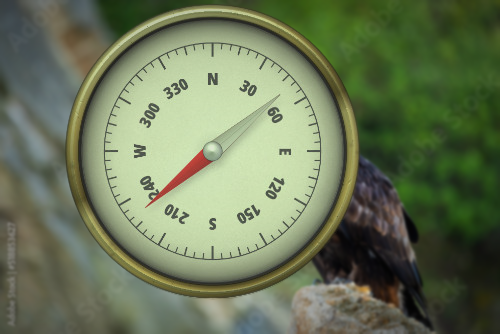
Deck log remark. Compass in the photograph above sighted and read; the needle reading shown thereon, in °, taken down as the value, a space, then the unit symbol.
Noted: 230 °
